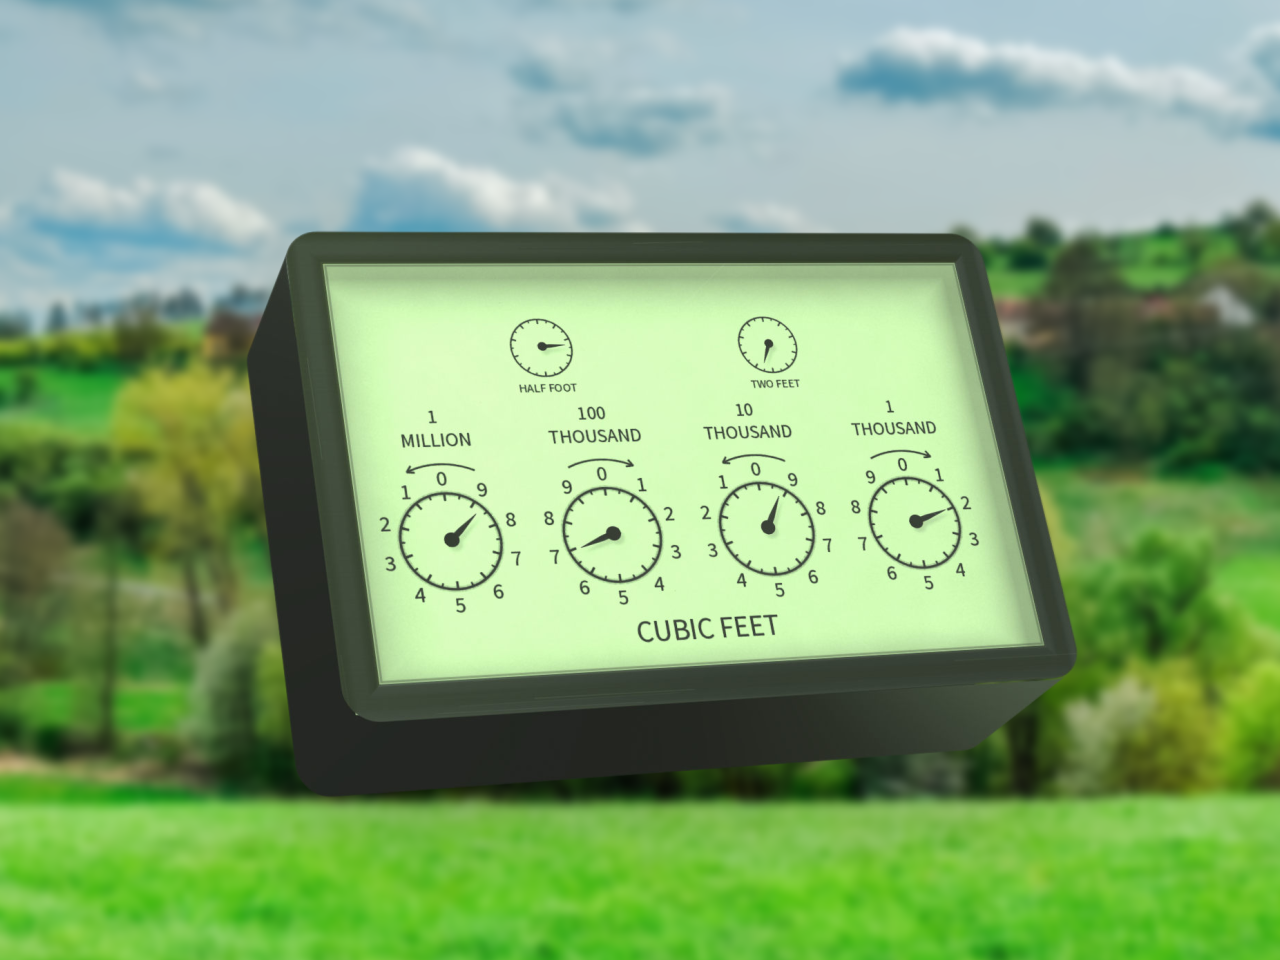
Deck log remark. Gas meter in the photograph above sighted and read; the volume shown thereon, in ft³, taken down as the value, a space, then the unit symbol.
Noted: 869200 ft³
